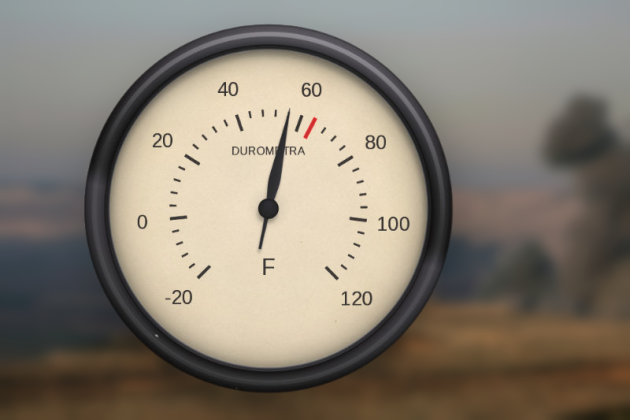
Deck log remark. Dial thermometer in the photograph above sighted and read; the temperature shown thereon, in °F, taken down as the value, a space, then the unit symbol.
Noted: 56 °F
